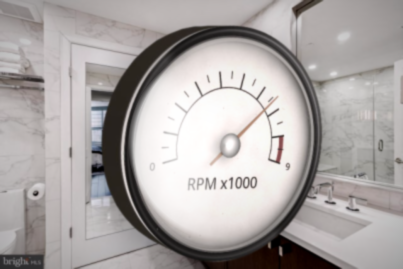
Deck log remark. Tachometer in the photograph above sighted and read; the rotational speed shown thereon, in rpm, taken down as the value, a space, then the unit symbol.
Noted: 6500 rpm
